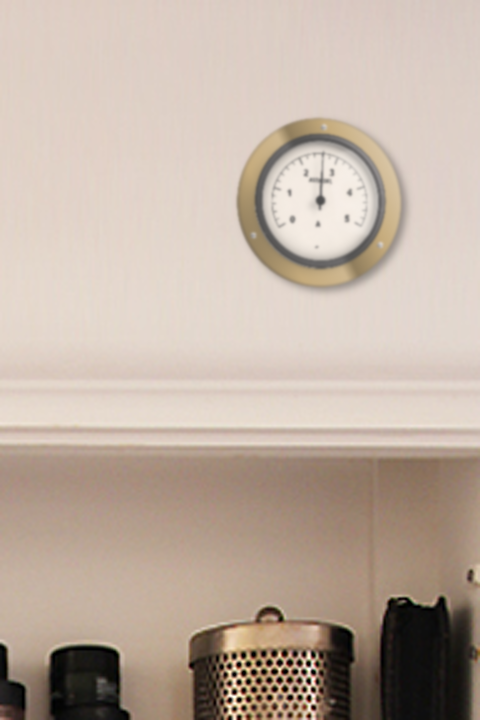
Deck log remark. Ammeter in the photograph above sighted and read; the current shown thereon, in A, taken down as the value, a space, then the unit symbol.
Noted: 2.6 A
